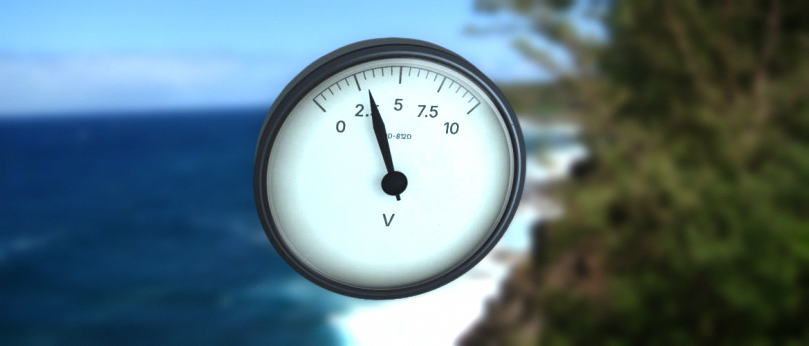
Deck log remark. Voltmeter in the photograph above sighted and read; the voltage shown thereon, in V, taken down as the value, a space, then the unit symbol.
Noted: 3 V
